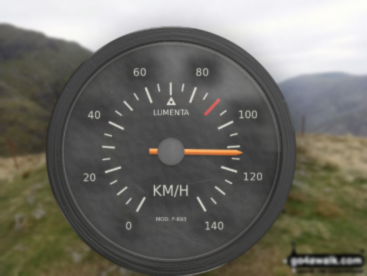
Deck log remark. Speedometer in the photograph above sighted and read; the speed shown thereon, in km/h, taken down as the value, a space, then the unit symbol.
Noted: 112.5 km/h
